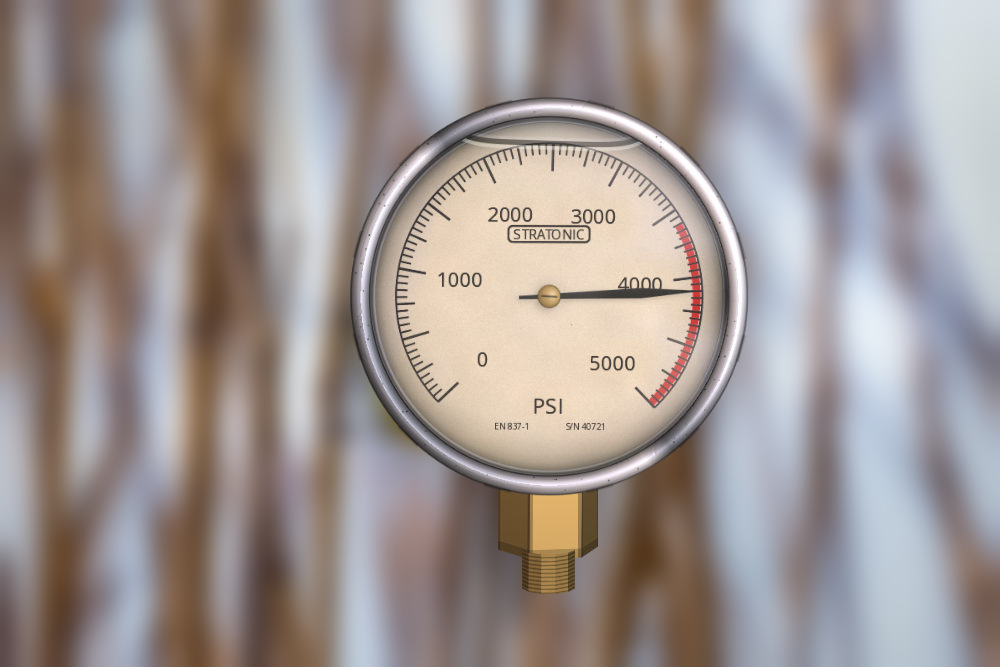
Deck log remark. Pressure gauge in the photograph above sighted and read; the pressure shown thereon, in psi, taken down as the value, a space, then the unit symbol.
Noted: 4100 psi
